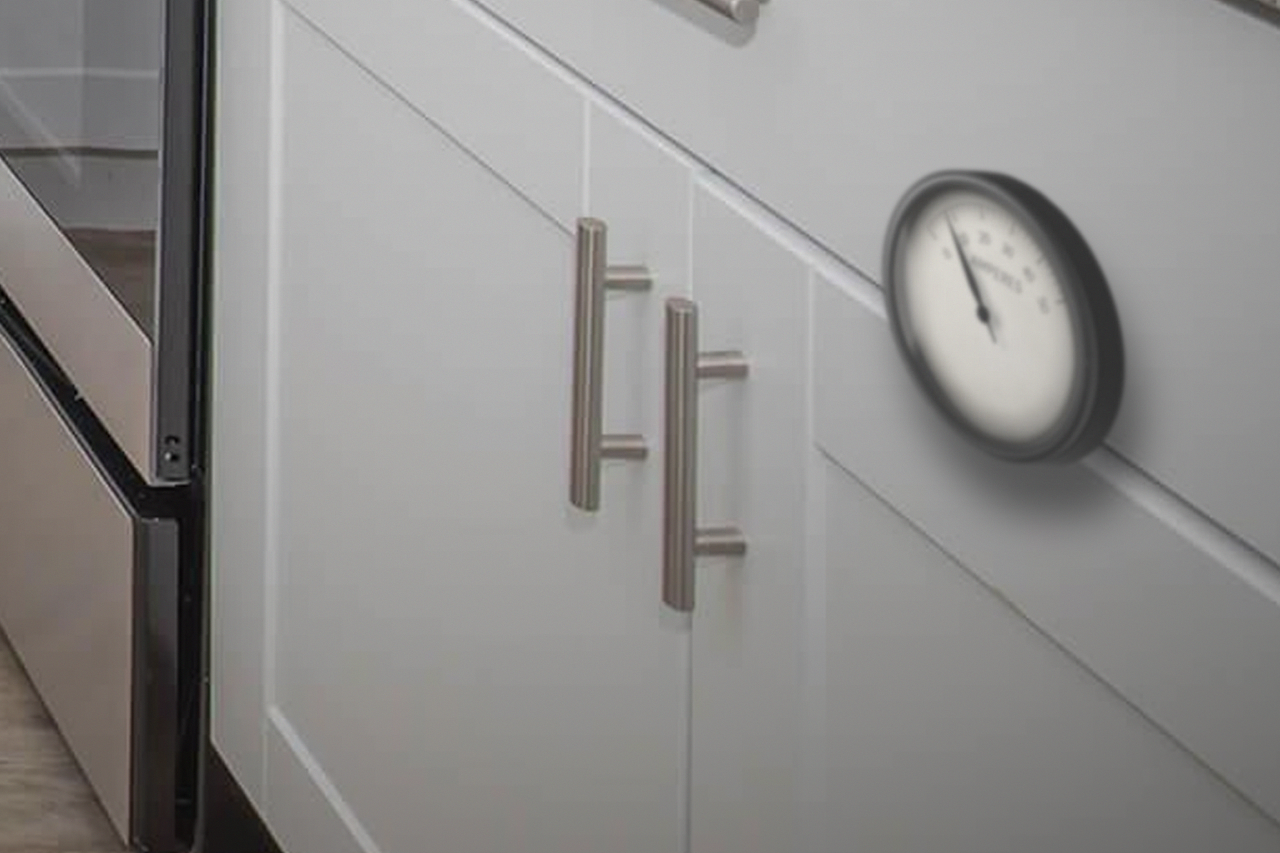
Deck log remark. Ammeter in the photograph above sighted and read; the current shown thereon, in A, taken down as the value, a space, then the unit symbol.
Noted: 10 A
